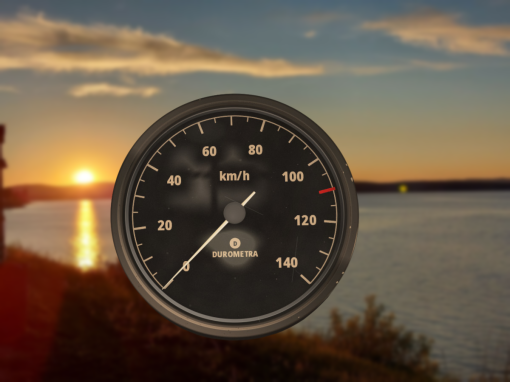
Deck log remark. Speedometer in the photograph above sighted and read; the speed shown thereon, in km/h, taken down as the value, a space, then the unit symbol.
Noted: 0 km/h
